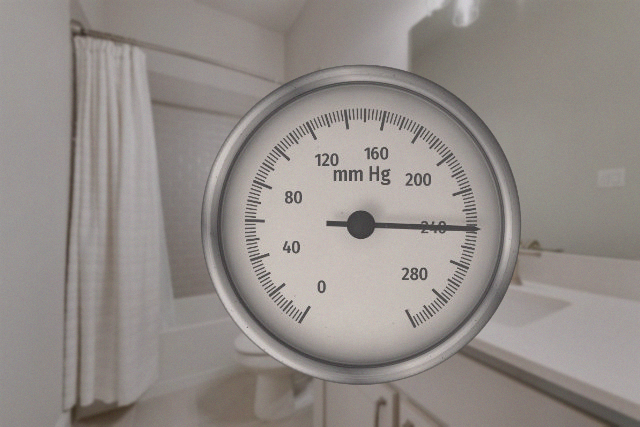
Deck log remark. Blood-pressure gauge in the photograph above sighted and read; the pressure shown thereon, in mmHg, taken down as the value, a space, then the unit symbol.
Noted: 240 mmHg
